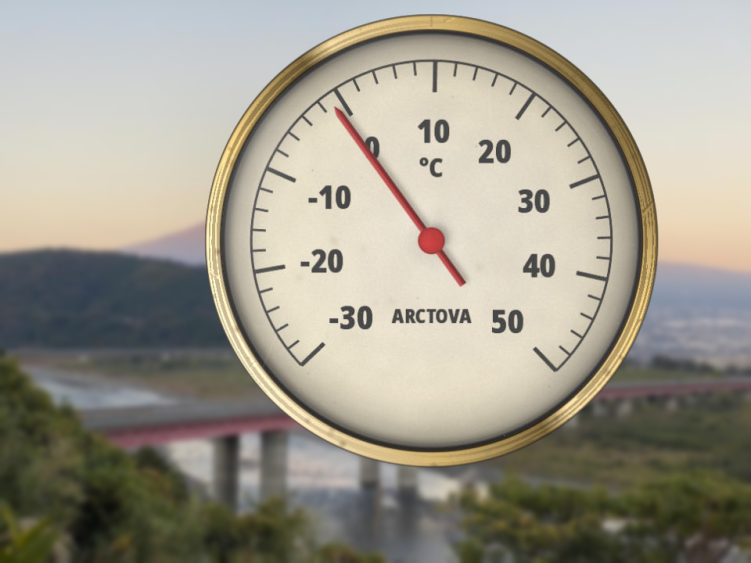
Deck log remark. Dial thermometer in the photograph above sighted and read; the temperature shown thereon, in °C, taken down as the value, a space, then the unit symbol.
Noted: -1 °C
